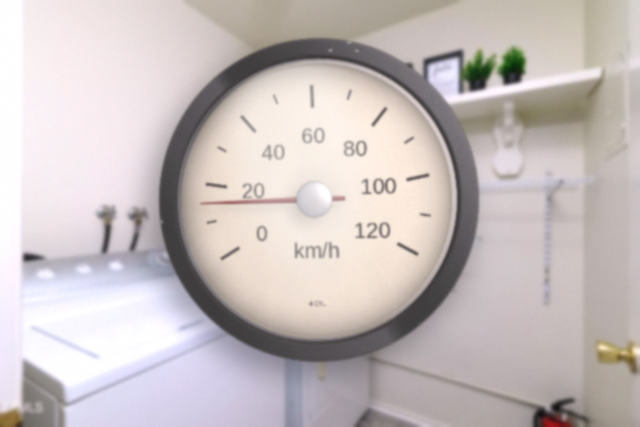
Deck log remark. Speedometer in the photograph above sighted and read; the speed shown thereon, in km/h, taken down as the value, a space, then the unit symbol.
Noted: 15 km/h
